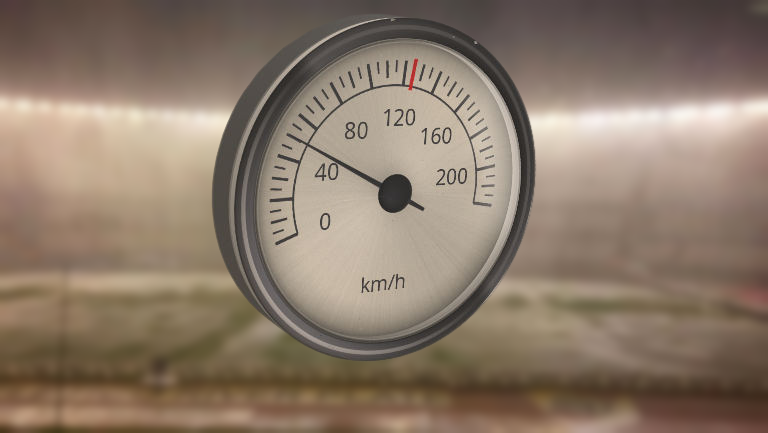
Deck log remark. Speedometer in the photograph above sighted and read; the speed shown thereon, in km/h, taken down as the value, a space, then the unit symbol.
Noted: 50 km/h
